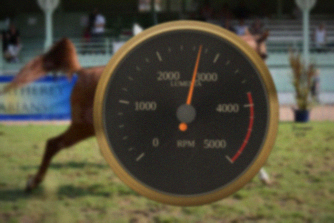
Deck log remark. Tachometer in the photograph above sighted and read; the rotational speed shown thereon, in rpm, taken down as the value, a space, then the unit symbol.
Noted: 2700 rpm
